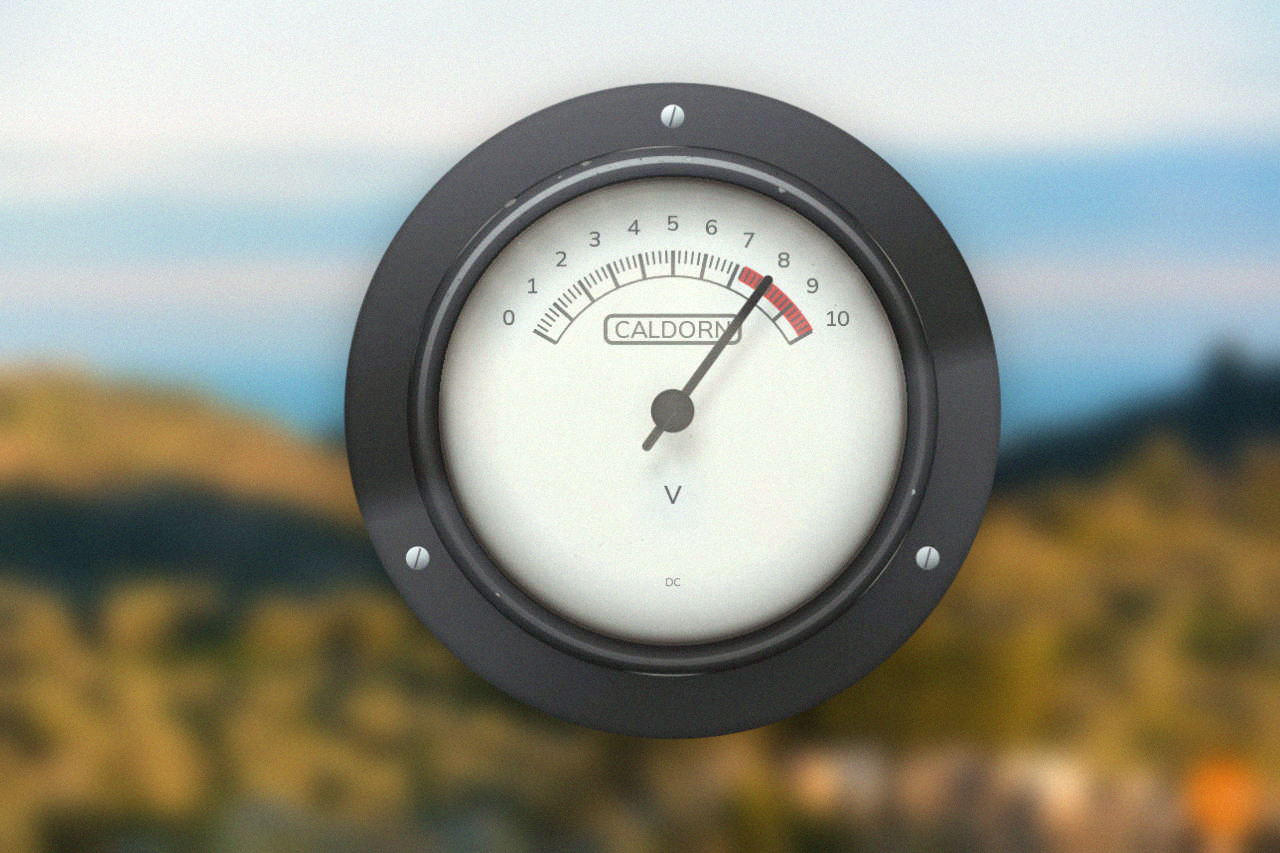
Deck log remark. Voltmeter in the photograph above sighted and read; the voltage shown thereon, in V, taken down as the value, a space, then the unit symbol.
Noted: 8 V
